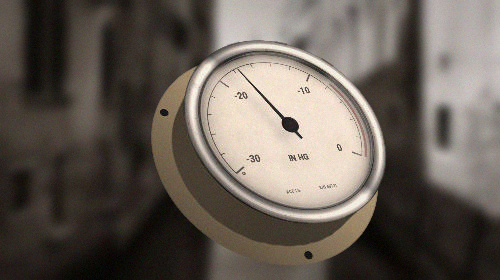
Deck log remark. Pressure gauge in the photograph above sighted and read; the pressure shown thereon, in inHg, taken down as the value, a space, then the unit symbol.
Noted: -18 inHg
